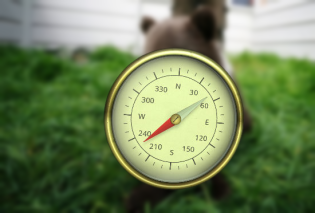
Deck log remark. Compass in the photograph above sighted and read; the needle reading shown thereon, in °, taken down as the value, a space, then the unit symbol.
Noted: 230 °
